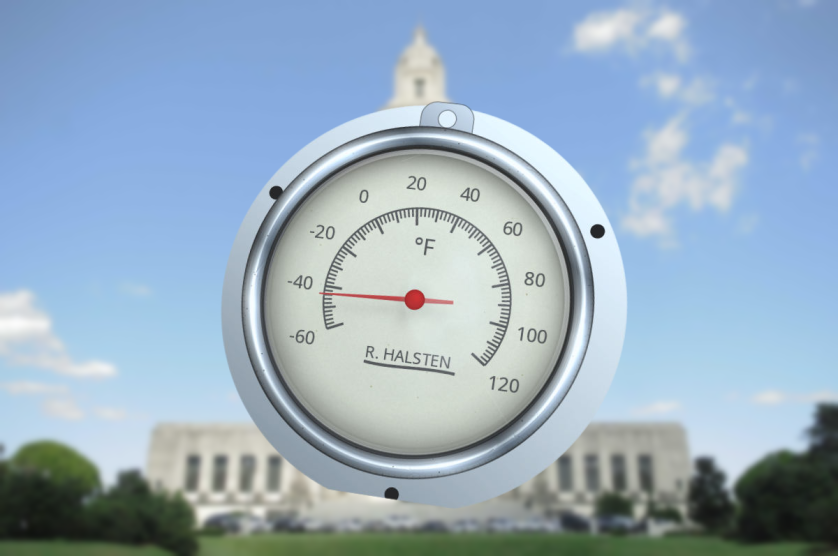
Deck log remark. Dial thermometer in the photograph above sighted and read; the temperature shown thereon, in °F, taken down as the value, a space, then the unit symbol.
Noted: -44 °F
